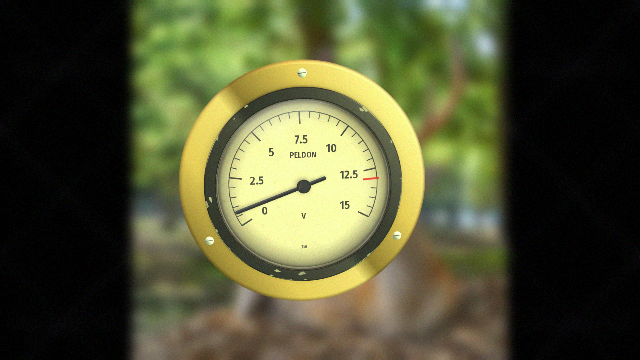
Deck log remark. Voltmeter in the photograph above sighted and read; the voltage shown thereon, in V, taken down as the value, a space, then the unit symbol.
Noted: 0.75 V
